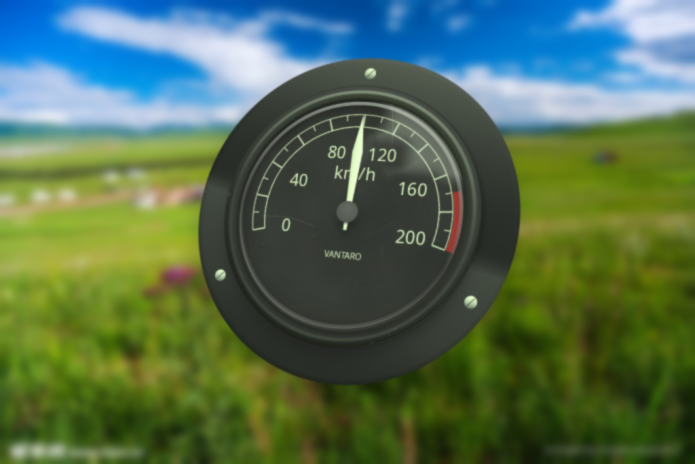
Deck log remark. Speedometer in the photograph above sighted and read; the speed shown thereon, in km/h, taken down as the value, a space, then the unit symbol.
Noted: 100 km/h
